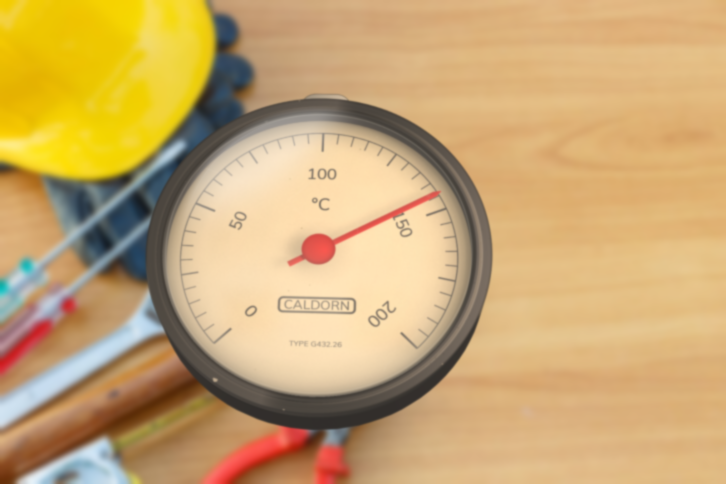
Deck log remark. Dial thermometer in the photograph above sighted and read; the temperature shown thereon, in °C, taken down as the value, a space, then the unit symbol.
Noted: 145 °C
